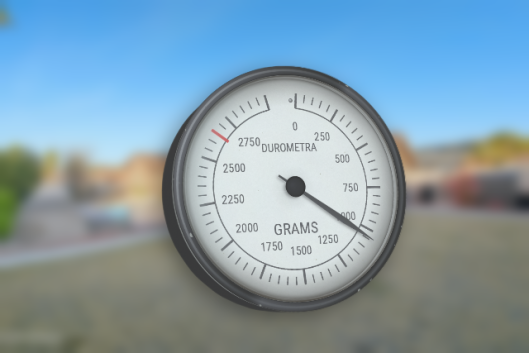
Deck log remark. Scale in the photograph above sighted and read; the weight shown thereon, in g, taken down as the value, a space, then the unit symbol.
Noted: 1050 g
